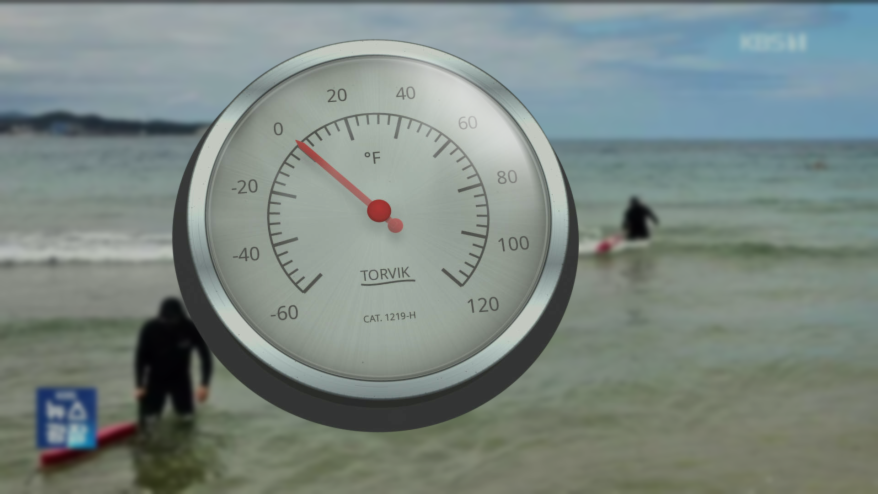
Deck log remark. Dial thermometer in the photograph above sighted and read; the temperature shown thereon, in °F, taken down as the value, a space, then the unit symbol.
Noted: 0 °F
